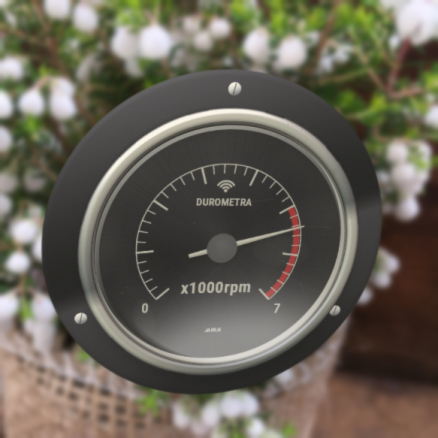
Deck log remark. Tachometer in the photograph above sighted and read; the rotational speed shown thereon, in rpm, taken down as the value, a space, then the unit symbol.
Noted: 5400 rpm
